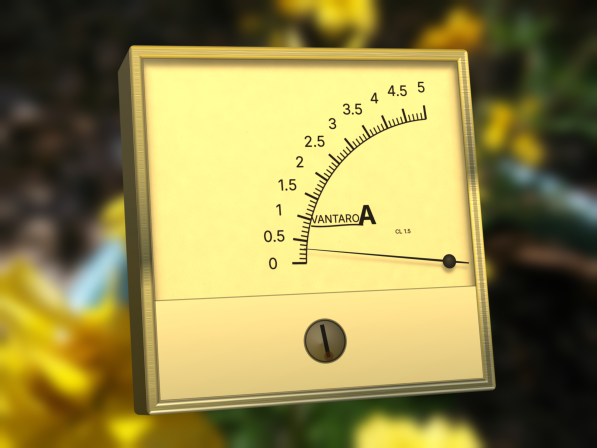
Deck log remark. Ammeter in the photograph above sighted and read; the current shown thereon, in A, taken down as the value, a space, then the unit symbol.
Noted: 0.3 A
